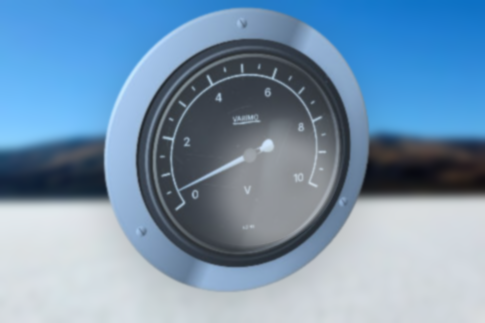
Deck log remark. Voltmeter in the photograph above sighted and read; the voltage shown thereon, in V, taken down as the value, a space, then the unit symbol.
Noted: 0.5 V
